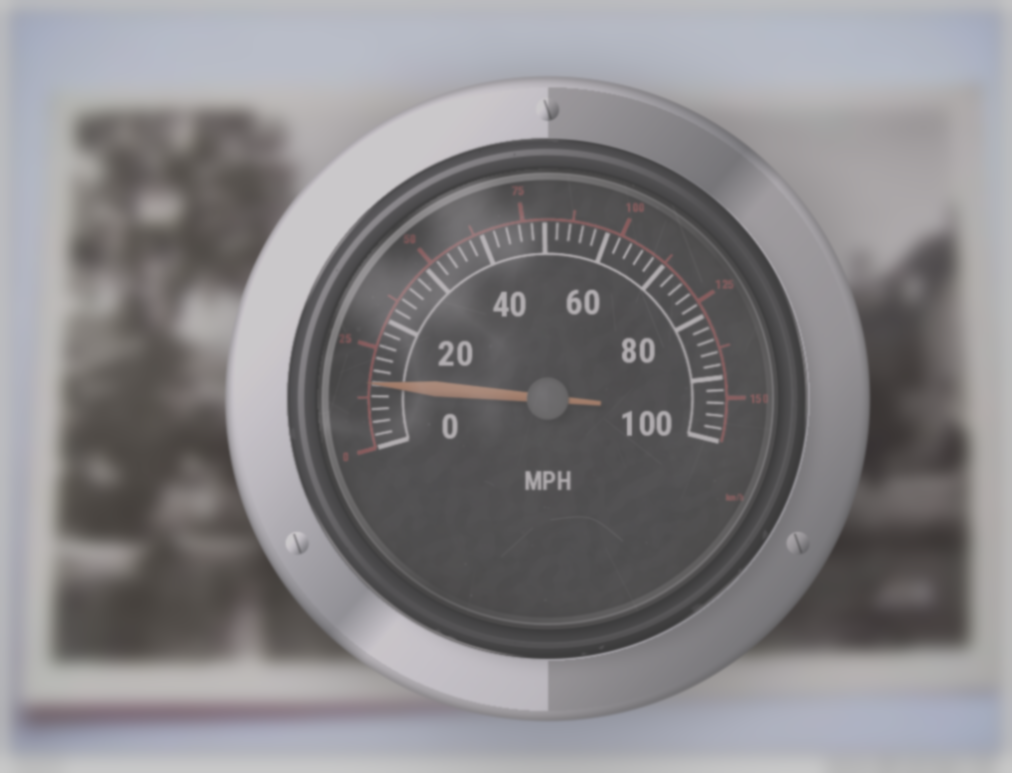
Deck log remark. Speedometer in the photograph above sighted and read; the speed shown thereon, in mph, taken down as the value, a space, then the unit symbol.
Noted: 10 mph
